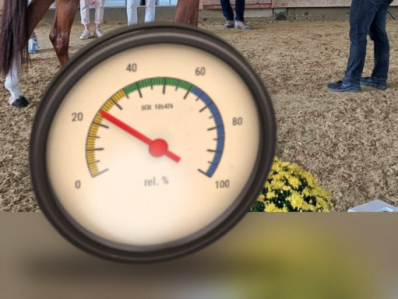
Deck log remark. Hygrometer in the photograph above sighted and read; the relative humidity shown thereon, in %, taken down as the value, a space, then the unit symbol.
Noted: 25 %
